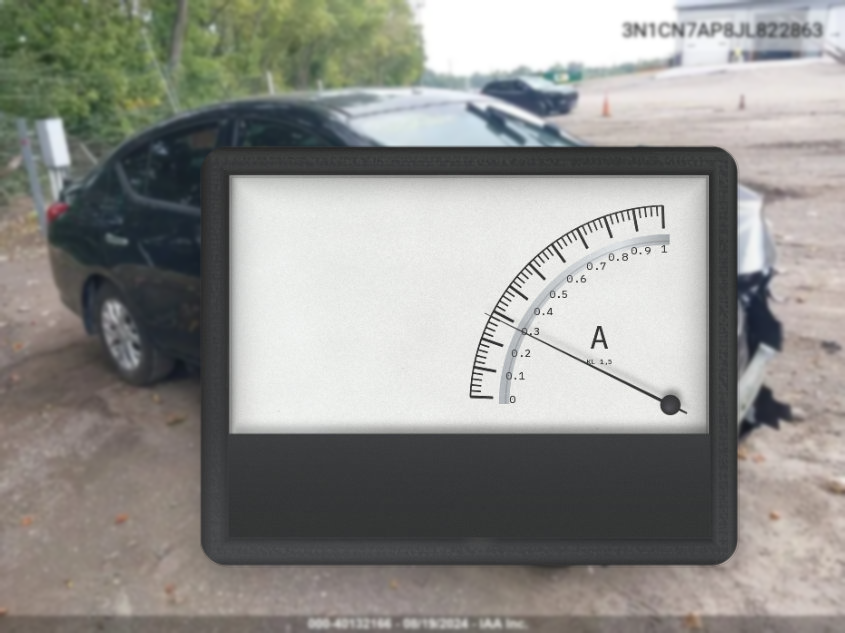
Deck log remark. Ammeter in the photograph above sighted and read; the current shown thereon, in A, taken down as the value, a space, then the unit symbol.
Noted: 0.28 A
